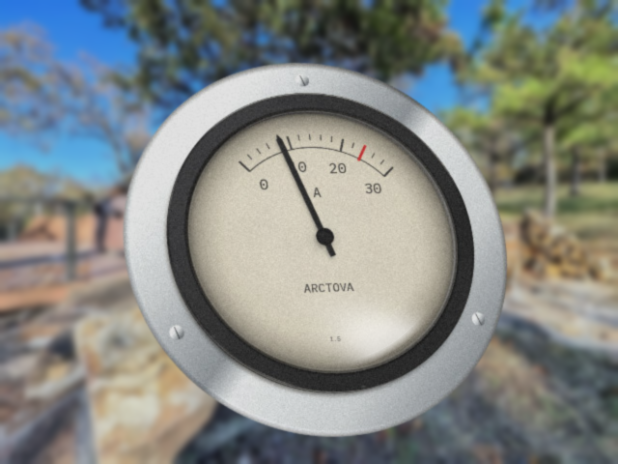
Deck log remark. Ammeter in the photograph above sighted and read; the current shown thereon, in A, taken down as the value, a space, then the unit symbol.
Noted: 8 A
